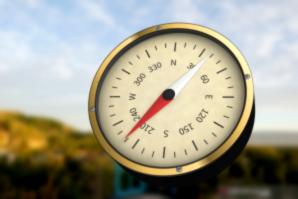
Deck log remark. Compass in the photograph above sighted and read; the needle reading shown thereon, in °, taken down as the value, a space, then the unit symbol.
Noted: 220 °
